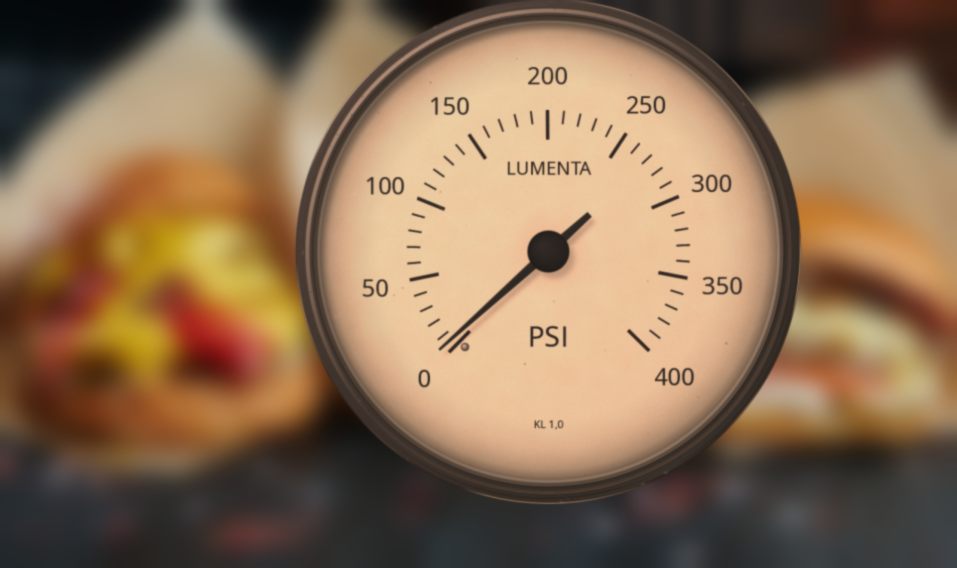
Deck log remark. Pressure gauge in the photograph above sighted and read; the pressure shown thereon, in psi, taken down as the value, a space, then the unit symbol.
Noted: 5 psi
